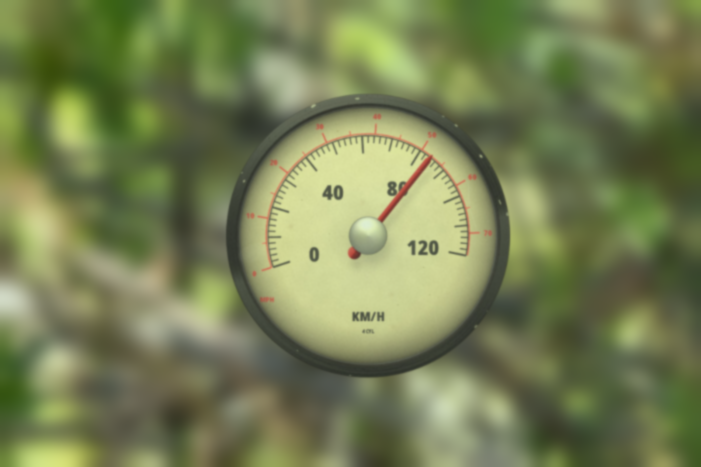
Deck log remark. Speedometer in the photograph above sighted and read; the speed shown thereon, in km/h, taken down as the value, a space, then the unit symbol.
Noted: 84 km/h
